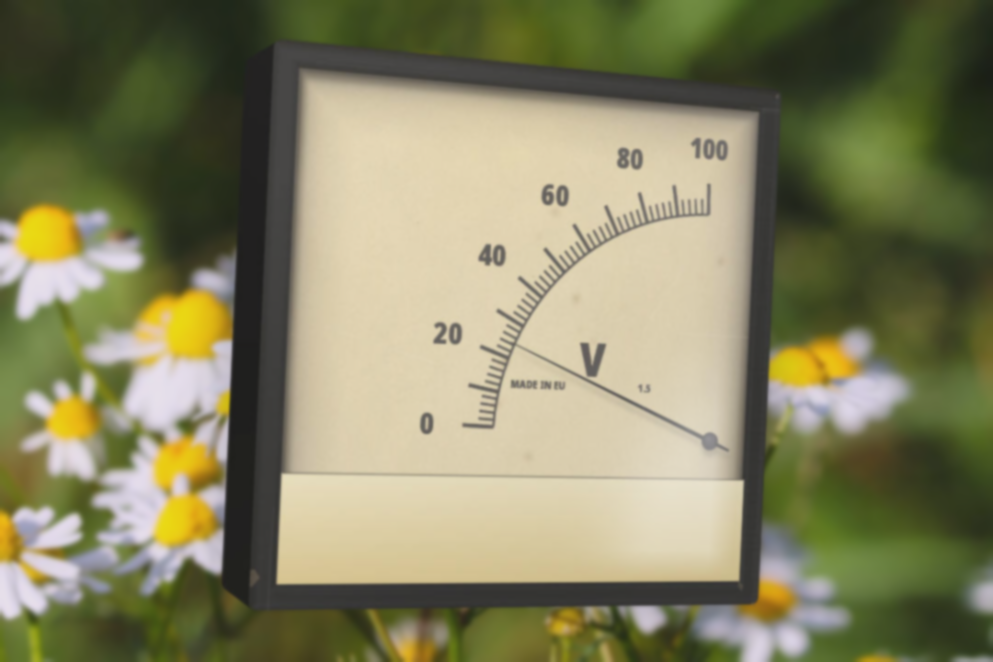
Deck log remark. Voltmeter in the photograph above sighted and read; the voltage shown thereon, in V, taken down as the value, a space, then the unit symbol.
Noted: 24 V
